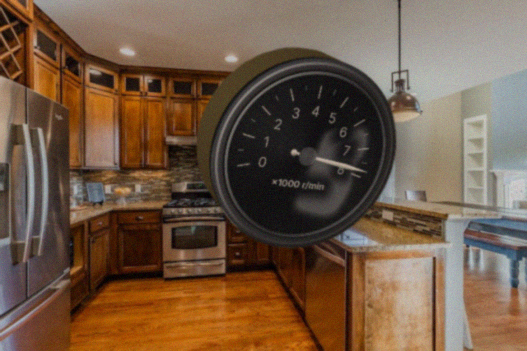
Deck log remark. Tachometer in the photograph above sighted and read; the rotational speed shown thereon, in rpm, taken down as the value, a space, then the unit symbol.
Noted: 7750 rpm
